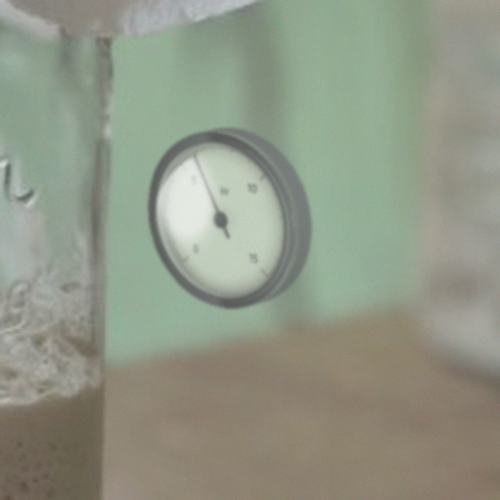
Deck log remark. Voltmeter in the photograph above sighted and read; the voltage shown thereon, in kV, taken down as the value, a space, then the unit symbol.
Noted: 6 kV
